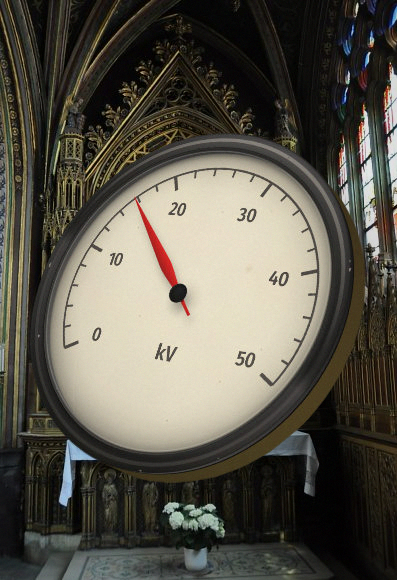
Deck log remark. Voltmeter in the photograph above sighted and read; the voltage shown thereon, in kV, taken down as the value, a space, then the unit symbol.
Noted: 16 kV
